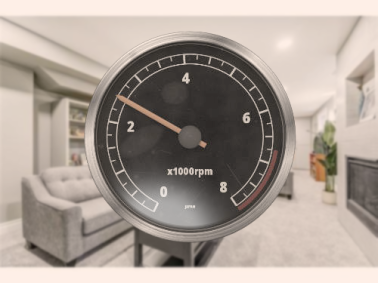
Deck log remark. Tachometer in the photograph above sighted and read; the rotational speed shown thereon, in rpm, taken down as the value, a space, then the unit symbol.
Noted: 2500 rpm
